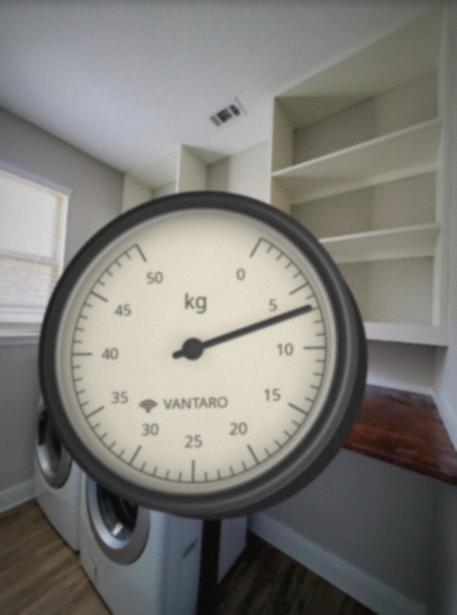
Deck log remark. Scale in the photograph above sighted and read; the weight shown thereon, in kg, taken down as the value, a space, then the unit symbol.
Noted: 7 kg
